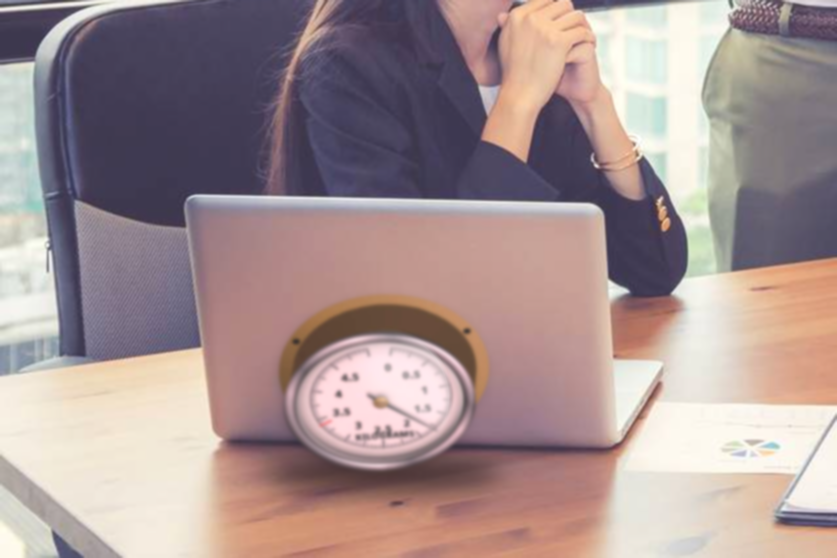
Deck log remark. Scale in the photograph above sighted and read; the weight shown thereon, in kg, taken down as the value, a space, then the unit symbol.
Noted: 1.75 kg
